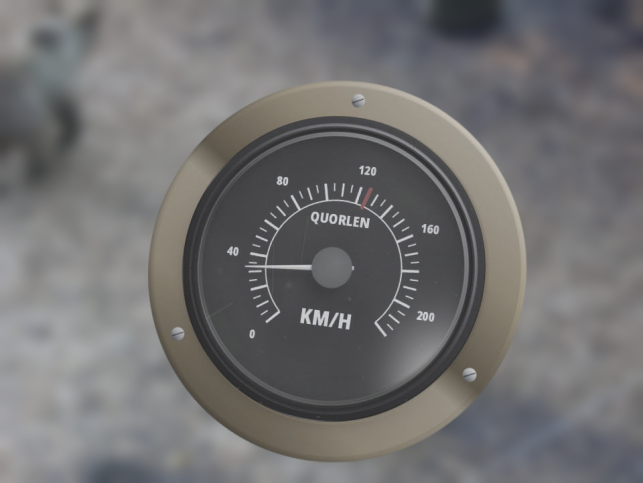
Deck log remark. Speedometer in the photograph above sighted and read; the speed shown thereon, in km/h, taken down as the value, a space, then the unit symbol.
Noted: 32.5 km/h
